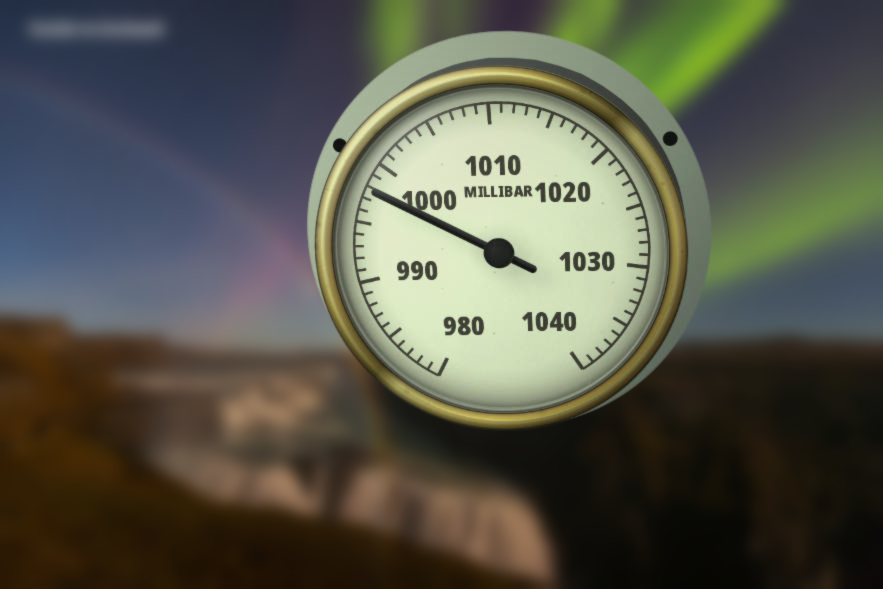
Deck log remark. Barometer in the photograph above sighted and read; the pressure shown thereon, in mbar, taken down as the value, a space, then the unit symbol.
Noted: 998 mbar
